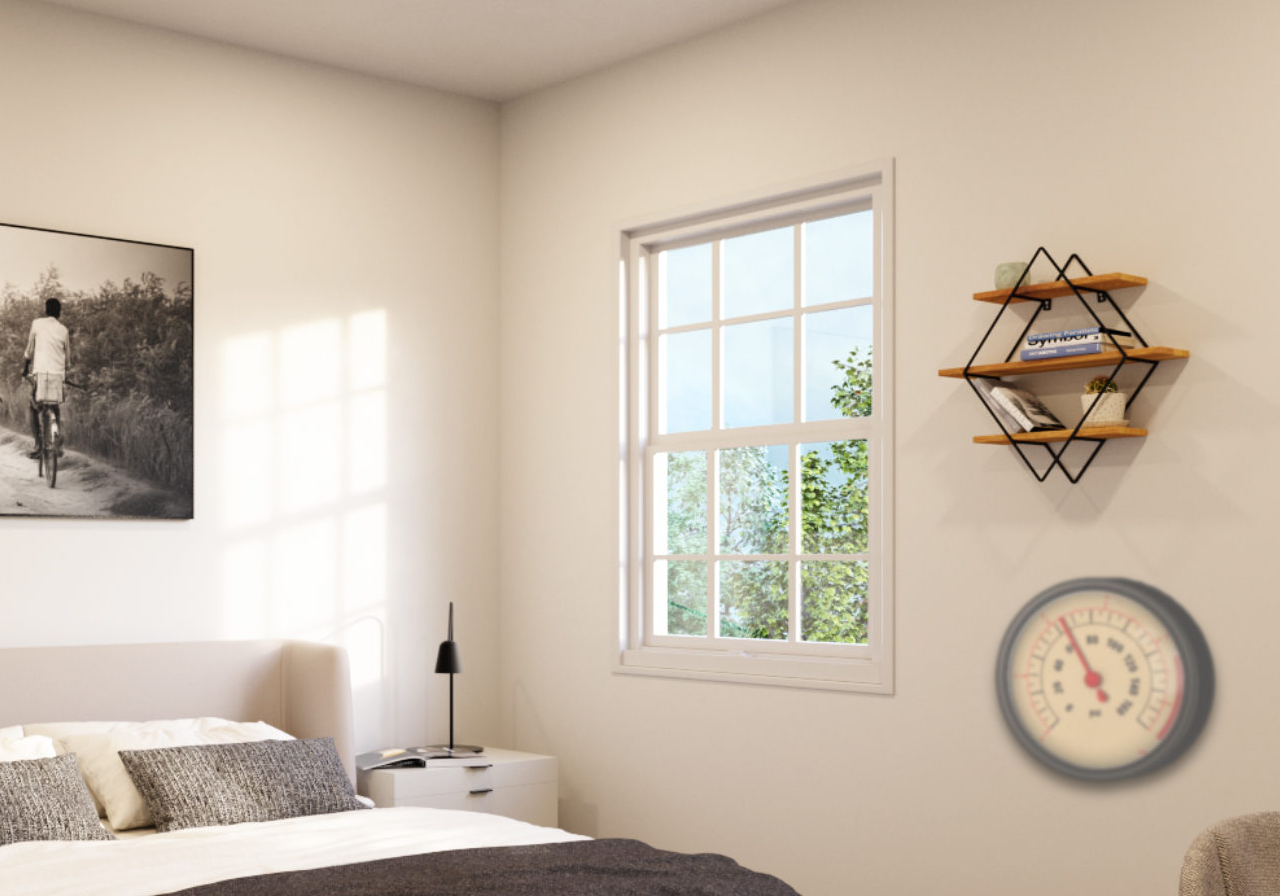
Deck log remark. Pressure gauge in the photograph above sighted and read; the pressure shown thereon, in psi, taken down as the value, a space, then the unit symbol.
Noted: 65 psi
